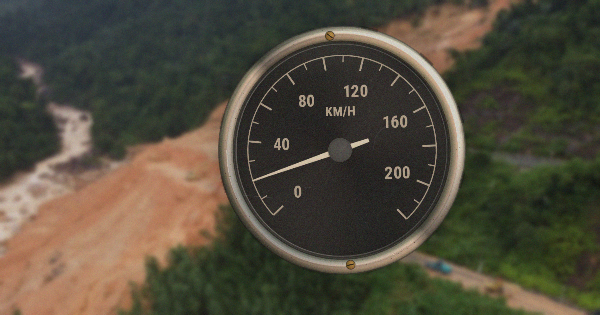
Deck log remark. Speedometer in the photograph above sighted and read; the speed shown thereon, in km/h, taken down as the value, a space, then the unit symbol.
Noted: 20 km/h
